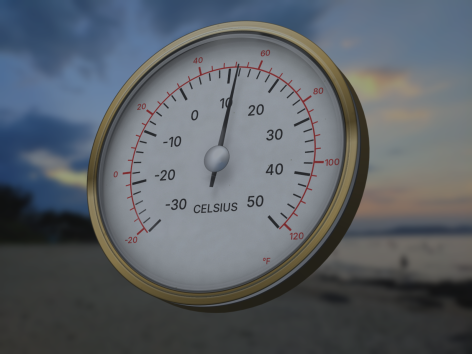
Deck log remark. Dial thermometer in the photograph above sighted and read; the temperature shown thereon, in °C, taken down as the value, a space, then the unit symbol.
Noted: 12 °C
